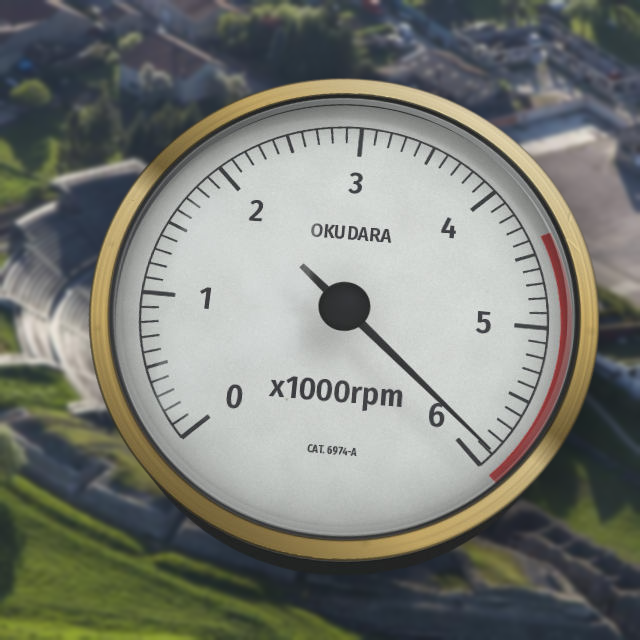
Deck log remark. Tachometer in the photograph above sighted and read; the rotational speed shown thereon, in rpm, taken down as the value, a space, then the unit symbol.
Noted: 5900 rpm
